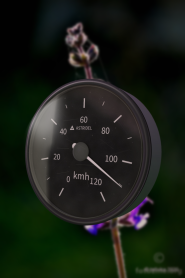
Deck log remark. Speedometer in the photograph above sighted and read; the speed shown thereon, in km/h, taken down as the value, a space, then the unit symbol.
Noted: 110 km/h
